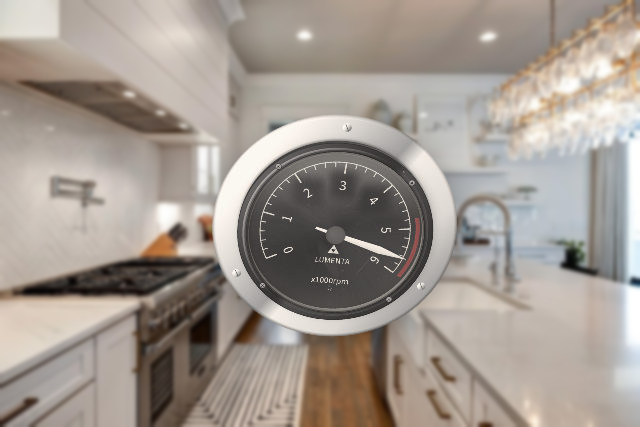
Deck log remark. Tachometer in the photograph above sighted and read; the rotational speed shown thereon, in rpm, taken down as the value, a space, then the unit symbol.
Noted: 5600 rpm
